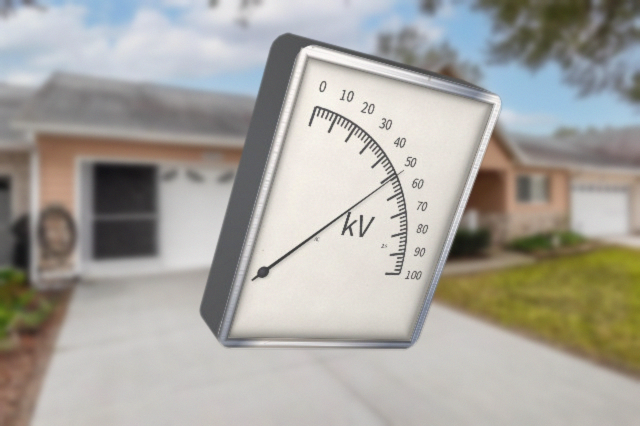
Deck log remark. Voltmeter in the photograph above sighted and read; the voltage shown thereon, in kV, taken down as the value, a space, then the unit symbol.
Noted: 50 kV
